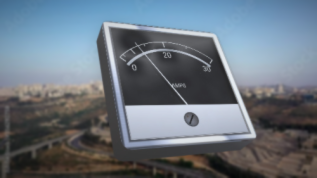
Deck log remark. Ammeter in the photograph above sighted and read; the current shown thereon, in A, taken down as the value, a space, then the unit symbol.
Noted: 12.5 A
